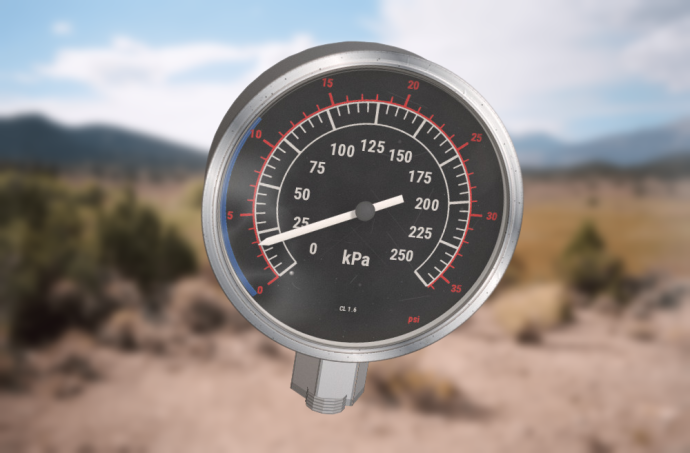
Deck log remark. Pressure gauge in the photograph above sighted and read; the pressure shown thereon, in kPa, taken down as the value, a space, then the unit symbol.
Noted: 20 kPa
